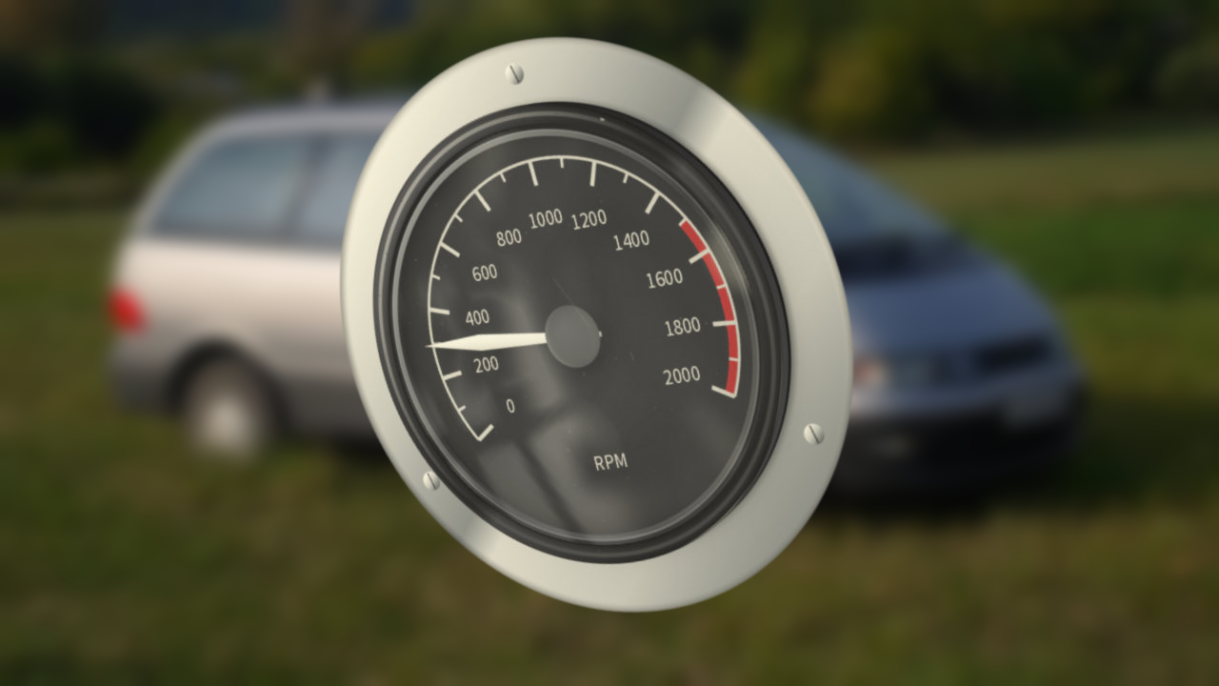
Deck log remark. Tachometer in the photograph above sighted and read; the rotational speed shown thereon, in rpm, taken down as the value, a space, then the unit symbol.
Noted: 300 rpm
